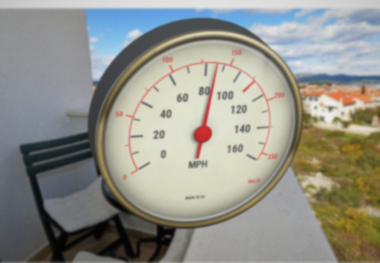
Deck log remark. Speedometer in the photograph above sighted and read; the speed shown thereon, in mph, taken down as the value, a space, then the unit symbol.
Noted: 85 mph
